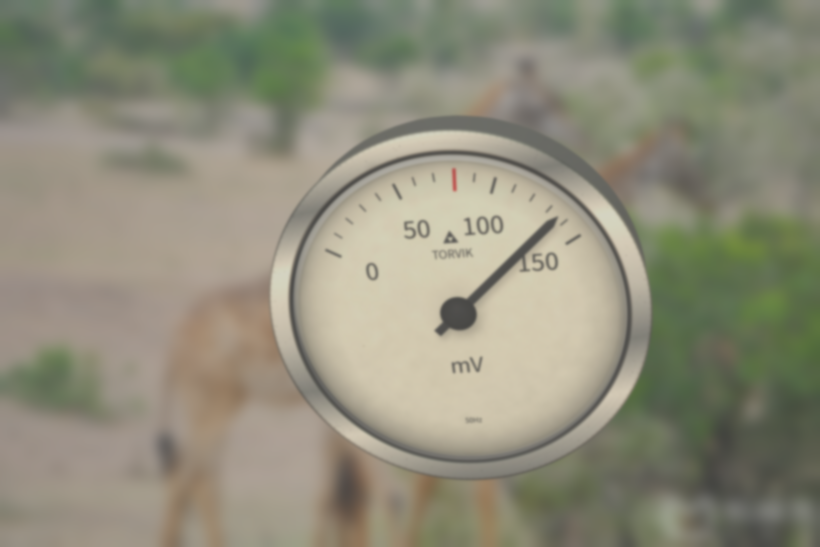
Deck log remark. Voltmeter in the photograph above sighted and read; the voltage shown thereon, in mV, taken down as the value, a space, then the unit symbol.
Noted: 135 mV
